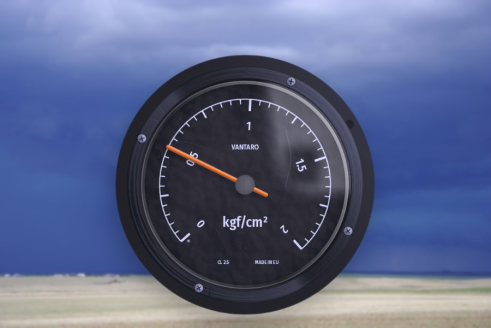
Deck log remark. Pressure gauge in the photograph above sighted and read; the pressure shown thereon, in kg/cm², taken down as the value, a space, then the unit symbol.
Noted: 0.5 kg/cm²
